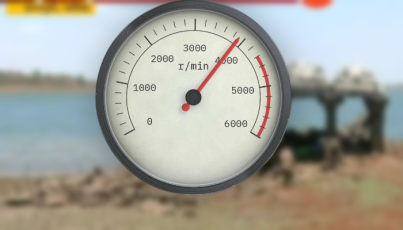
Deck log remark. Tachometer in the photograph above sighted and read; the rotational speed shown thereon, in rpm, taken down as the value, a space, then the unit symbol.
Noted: 3900 rpm
